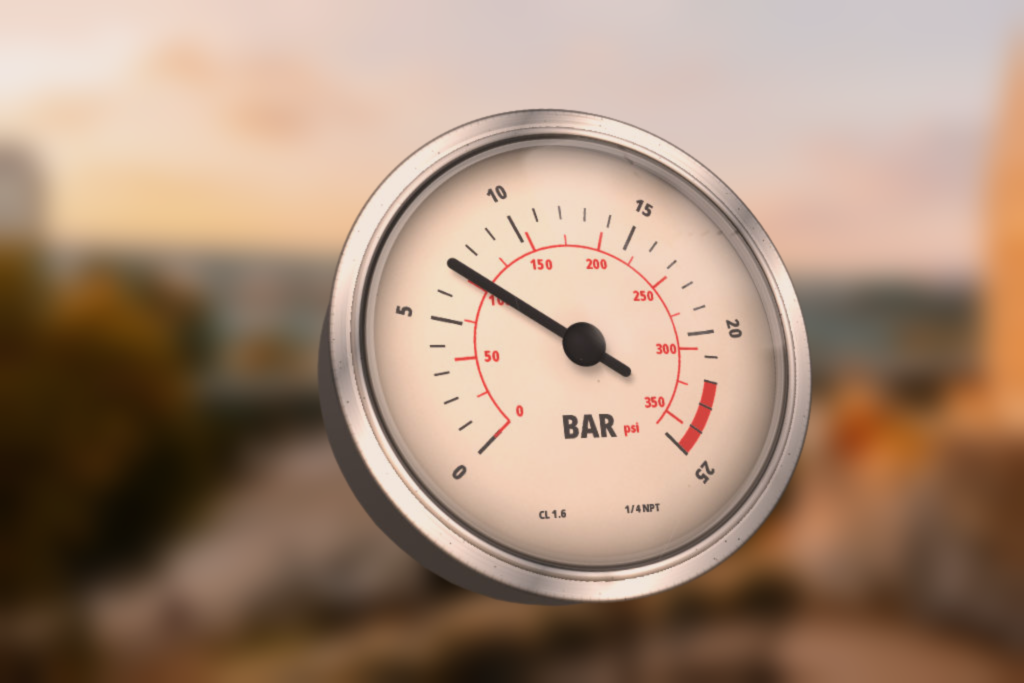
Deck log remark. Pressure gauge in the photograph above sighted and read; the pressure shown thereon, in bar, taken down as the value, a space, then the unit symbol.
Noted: 7 bar
